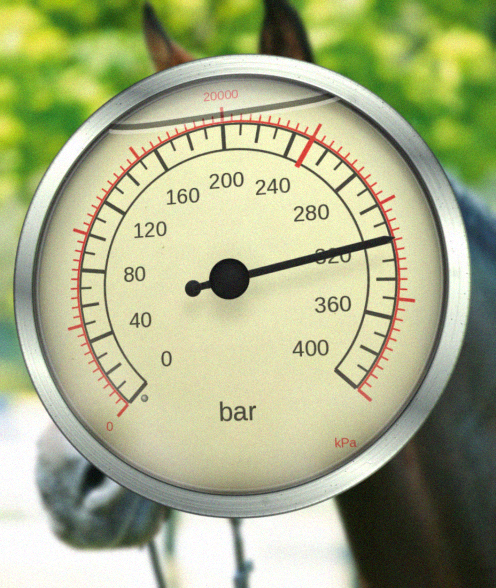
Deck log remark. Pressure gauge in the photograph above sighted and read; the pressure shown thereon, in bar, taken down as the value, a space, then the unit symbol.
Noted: 320 bar
